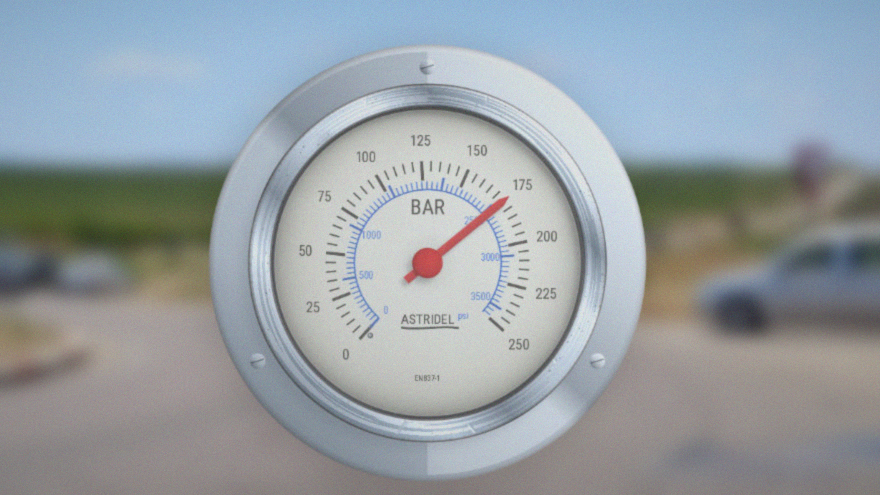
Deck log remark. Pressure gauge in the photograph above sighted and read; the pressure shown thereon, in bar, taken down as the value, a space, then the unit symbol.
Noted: 175 bar
